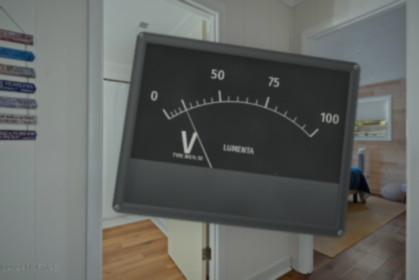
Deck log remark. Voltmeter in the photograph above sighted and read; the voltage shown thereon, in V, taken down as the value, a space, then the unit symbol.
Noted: 25 V
